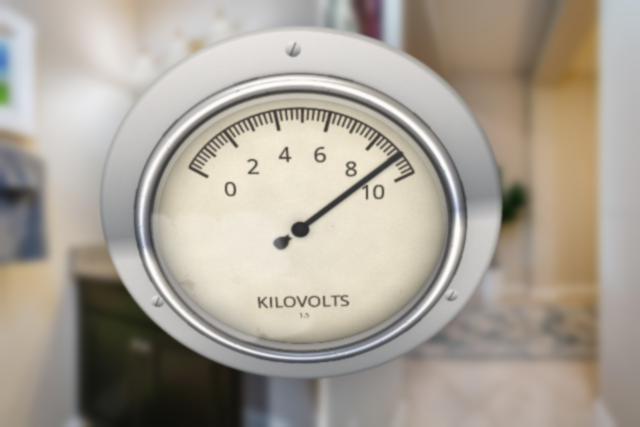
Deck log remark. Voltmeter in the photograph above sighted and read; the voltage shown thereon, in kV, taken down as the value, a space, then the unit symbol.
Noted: 9 kV
